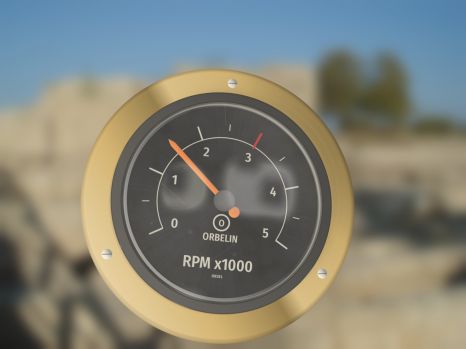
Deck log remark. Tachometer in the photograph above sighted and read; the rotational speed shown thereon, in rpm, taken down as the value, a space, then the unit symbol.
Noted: 1500 rpm
